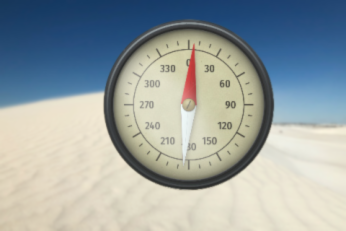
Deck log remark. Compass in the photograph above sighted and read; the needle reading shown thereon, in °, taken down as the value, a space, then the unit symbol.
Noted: 5 °
